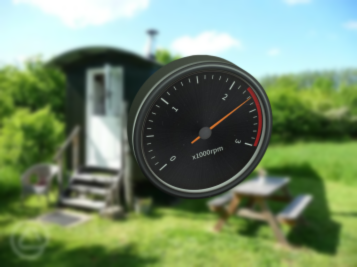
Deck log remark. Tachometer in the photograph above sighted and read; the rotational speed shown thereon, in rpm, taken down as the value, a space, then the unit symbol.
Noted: 2300 rpm
